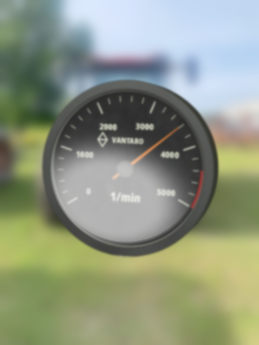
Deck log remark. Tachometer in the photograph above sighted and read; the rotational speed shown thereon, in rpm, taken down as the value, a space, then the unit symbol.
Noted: 3600 rpm
